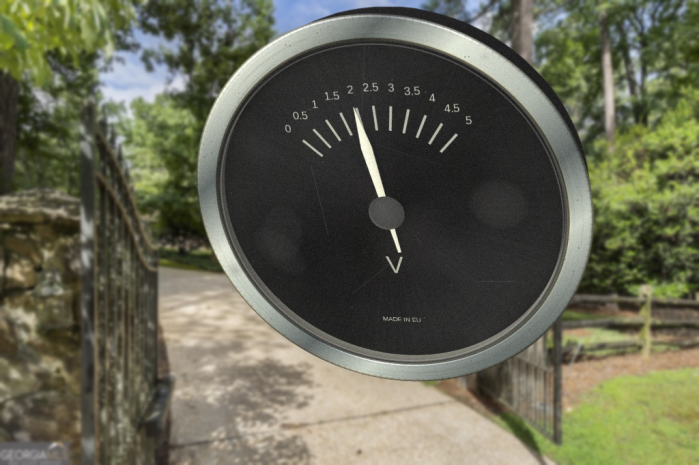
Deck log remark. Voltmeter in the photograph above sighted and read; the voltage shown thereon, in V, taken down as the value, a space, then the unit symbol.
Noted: 2 V
